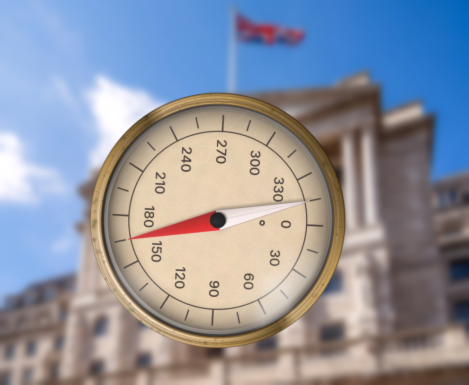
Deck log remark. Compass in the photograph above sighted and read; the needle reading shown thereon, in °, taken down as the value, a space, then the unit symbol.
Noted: 165 °
